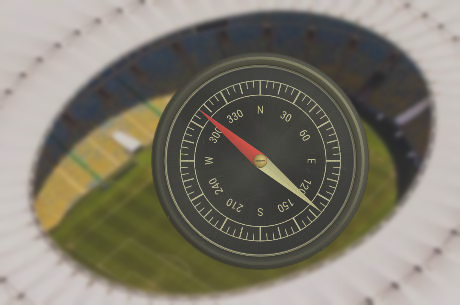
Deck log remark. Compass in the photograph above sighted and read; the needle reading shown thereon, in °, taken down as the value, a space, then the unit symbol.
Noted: 310 °
